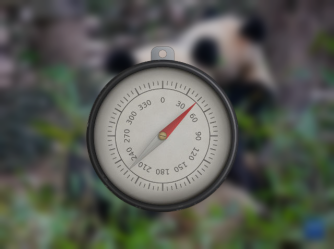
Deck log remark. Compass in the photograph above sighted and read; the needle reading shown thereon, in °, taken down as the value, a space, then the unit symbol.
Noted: 45 °
